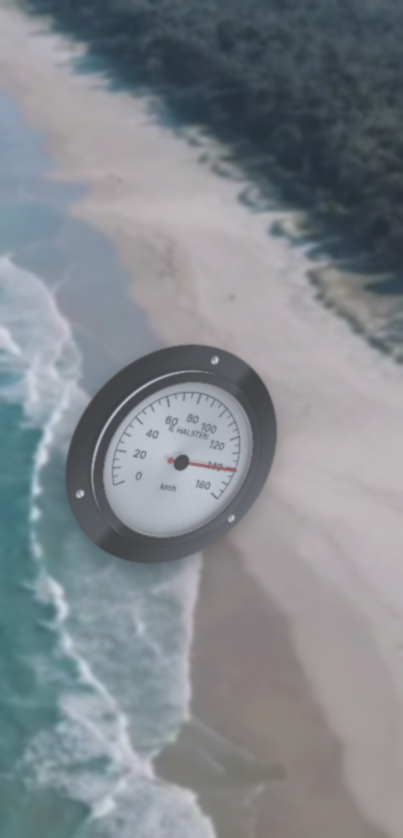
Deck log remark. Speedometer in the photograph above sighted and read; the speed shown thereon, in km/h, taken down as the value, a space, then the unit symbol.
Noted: 140 km/h
